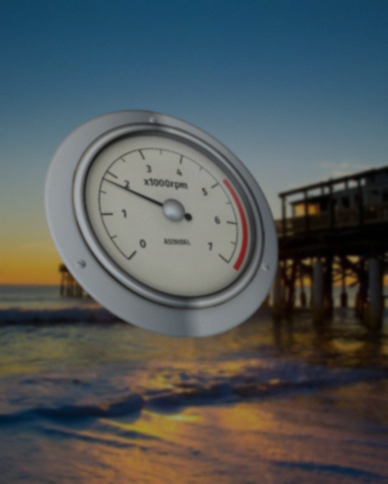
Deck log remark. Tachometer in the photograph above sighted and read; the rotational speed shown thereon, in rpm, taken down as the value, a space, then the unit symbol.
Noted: 1750 rpm
